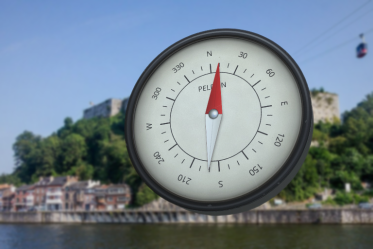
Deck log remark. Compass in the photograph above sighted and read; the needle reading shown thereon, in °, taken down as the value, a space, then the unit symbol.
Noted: 10 °
